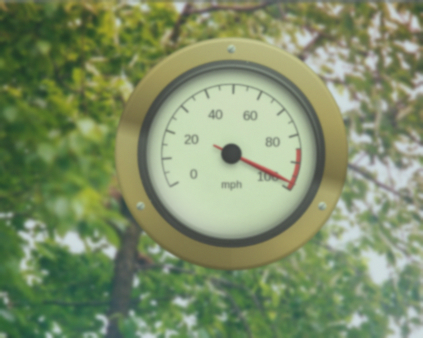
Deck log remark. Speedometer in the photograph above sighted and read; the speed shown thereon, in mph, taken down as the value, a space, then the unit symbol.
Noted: 97.5 mph
